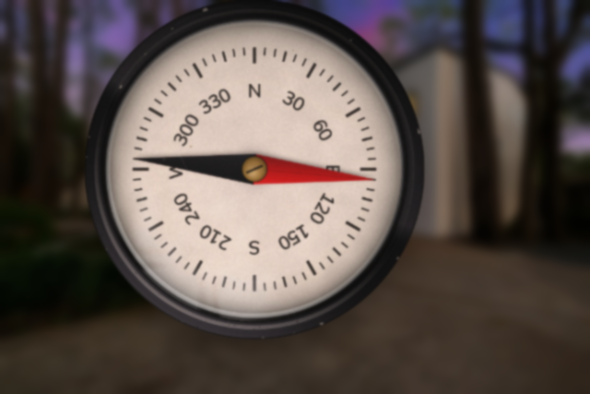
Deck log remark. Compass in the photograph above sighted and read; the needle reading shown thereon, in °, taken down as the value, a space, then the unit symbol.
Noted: 95 °
